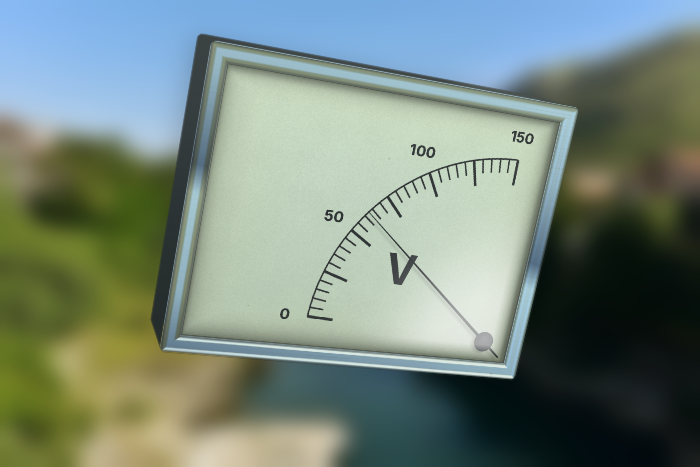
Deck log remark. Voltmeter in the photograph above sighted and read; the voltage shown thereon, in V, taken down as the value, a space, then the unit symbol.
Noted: 62.5 V
